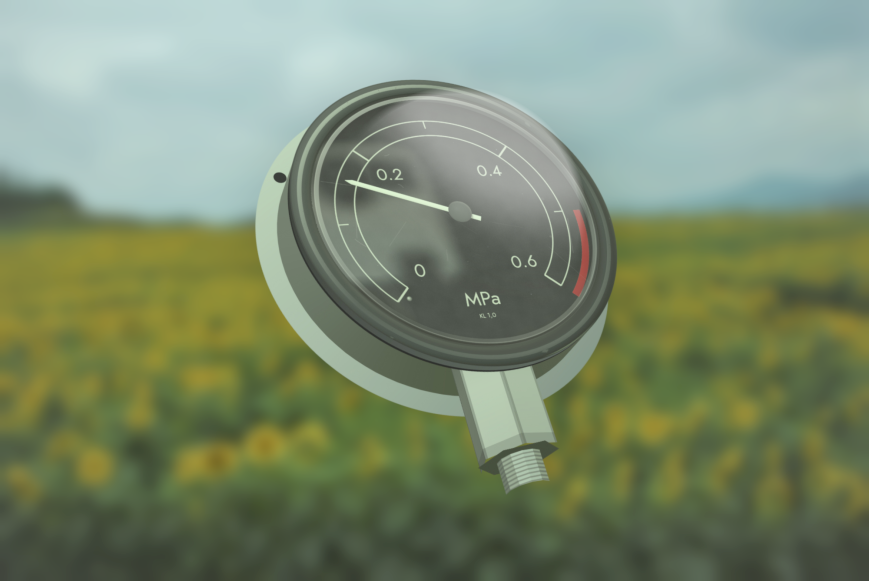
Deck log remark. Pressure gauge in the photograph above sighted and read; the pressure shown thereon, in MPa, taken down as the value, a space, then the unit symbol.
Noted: 0.15 MPa
